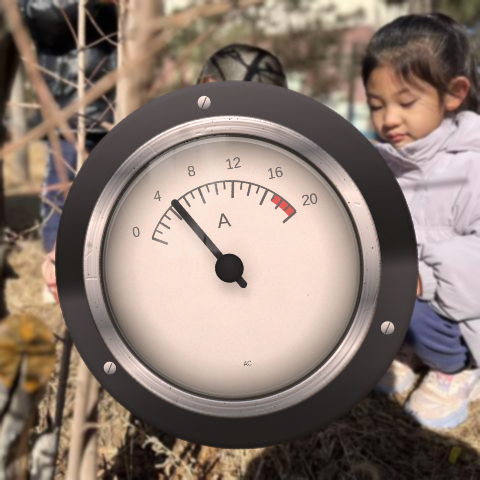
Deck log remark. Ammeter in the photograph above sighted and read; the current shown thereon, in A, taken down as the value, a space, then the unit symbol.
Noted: 5 A
